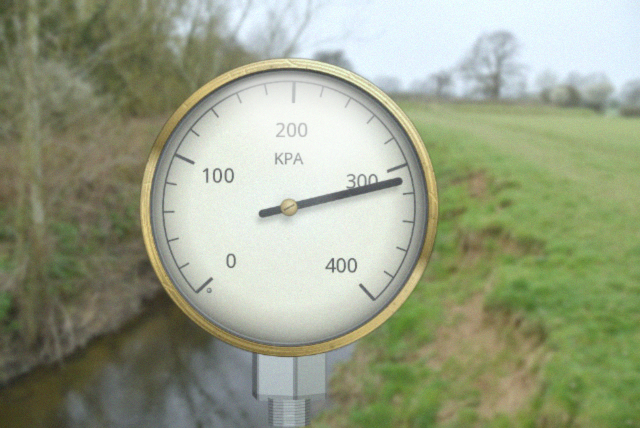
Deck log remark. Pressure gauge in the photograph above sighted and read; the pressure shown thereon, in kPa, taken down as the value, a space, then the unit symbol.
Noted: 310 kPa
